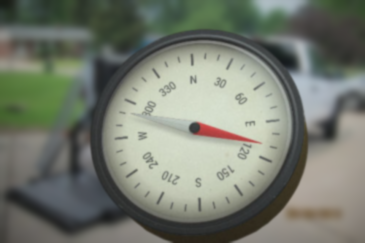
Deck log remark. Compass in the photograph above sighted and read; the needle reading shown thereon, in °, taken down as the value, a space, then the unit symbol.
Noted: 110 °
